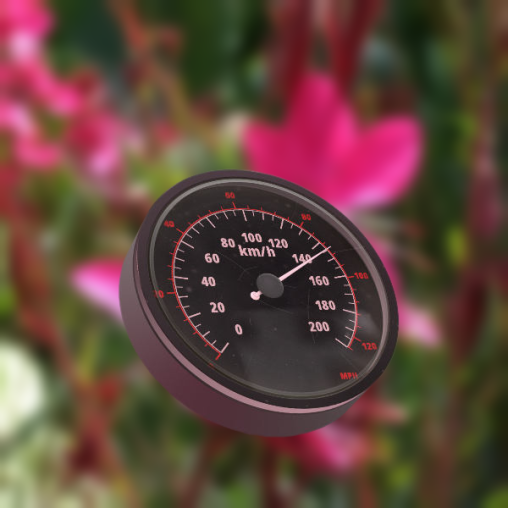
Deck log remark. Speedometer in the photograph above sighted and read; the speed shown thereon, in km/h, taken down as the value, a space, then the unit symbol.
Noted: 145 km/h
